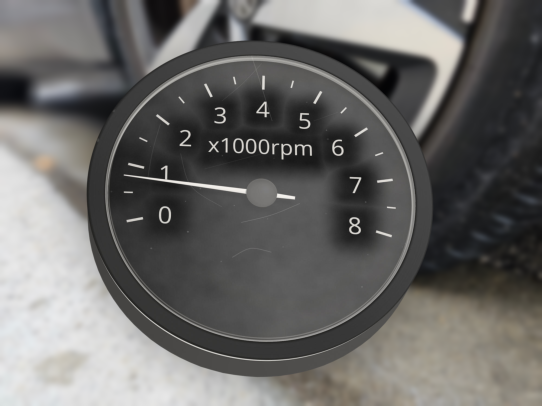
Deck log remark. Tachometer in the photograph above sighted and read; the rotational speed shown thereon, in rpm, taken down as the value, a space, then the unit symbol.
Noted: 750 rpm
